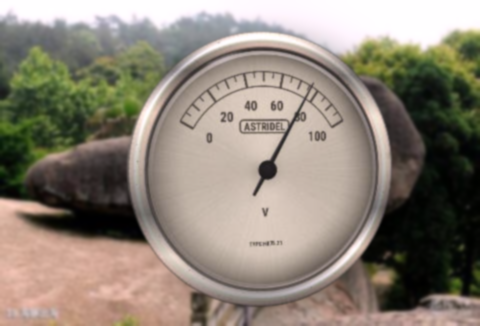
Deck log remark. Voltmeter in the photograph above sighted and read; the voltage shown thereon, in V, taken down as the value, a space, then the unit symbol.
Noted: 75 V
